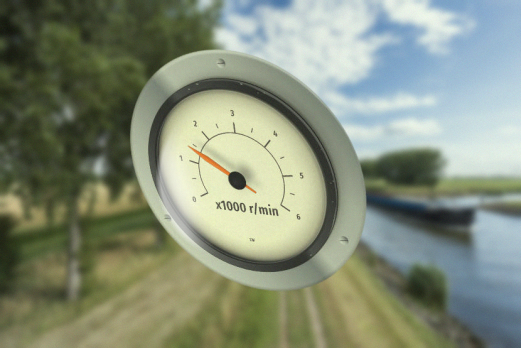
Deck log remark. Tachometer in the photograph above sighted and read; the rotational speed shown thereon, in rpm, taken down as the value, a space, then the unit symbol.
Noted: 1500 rpm
